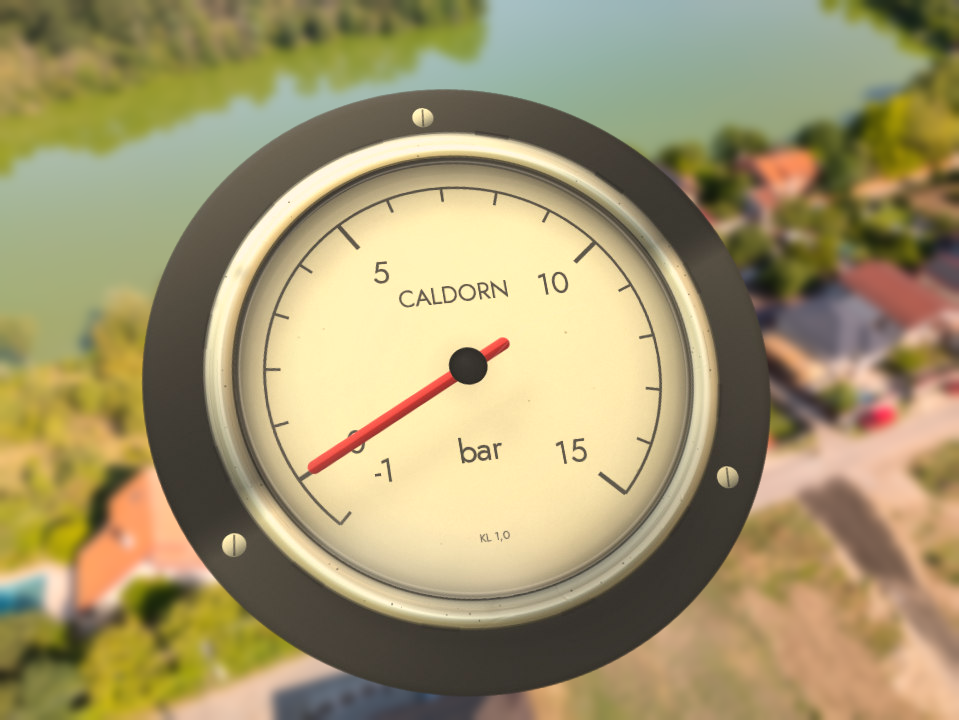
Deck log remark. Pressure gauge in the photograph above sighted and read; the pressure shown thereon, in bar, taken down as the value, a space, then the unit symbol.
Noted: 0 bar
